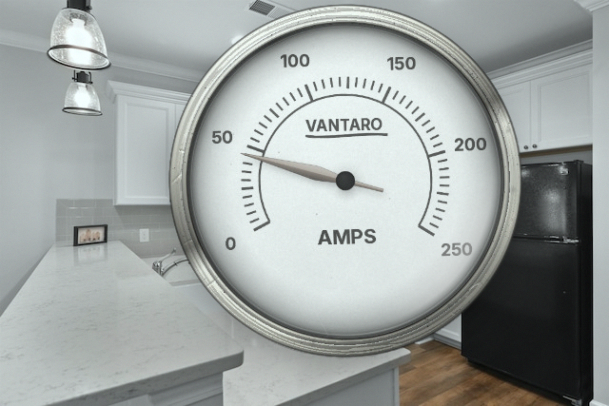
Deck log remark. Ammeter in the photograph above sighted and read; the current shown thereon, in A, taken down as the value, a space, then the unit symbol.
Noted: 45 A
